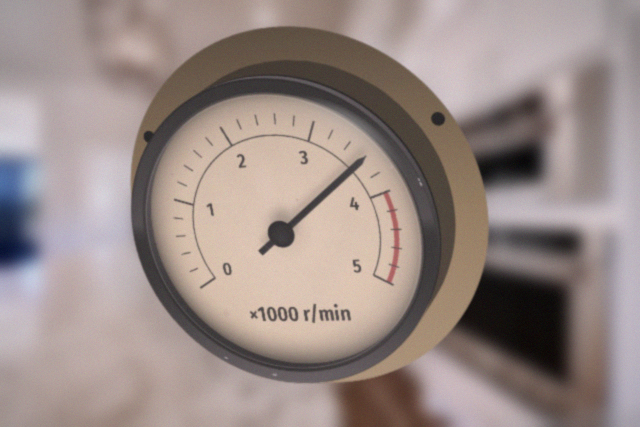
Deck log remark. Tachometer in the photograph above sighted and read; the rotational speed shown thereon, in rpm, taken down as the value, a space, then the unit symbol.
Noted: 3600 rpm
